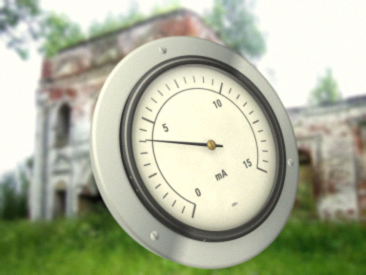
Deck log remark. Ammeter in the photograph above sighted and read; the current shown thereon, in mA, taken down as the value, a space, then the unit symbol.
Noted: 4 mA
